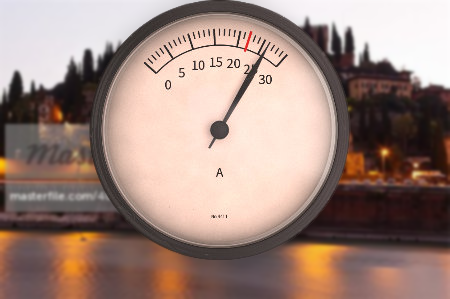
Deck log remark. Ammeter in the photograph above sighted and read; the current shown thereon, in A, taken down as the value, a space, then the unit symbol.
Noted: 26 A
